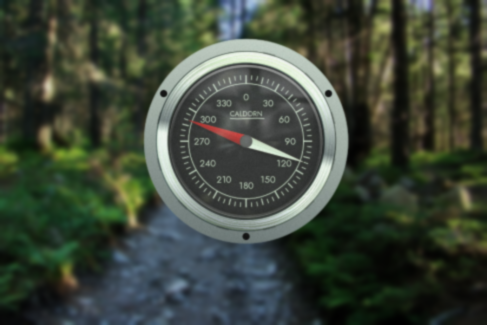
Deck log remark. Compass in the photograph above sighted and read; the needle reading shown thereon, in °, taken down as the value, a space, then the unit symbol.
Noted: 290 °
